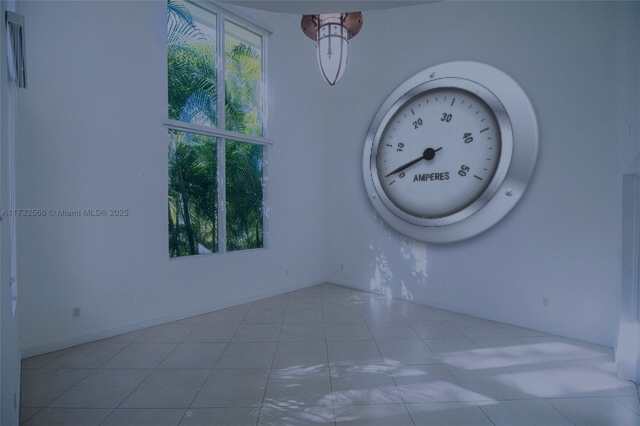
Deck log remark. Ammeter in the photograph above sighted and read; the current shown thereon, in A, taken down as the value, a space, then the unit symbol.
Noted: 2 A
